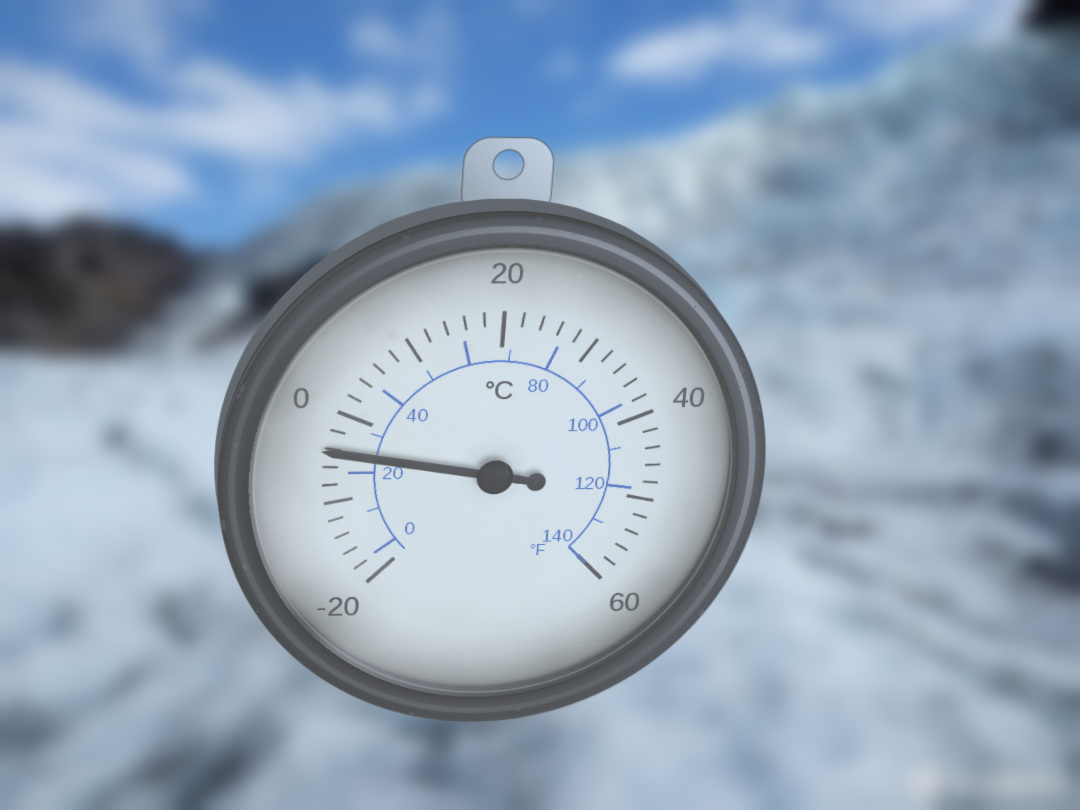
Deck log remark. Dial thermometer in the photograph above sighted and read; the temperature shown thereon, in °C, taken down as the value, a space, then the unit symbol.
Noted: -4 °C
